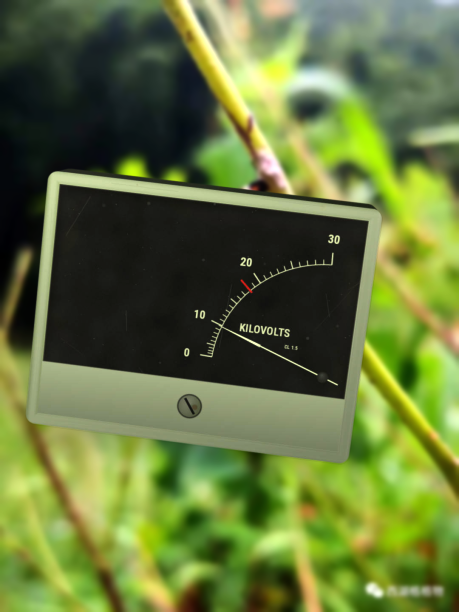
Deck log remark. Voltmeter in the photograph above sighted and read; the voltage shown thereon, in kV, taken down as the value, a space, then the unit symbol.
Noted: 10 kV
